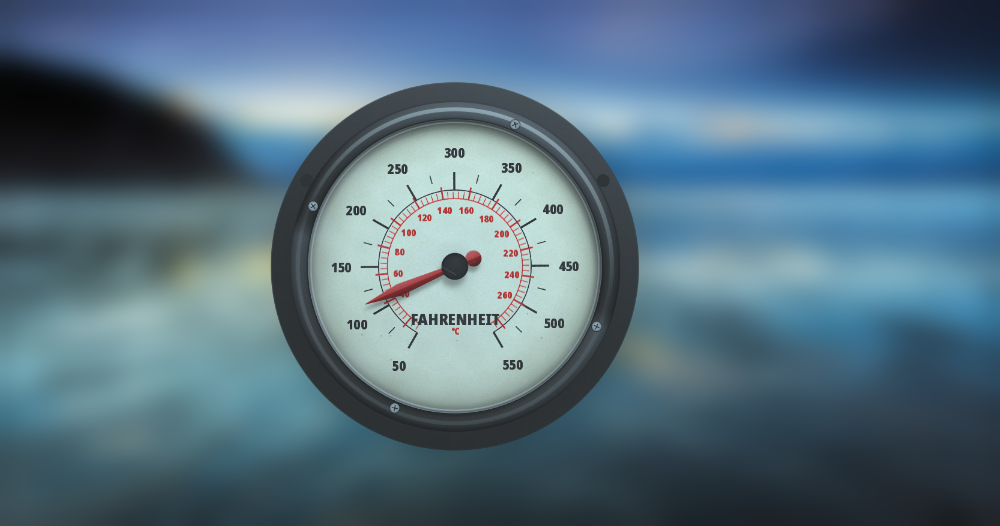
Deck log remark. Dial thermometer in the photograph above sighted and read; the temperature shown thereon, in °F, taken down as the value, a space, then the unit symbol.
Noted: 112.5 °F
